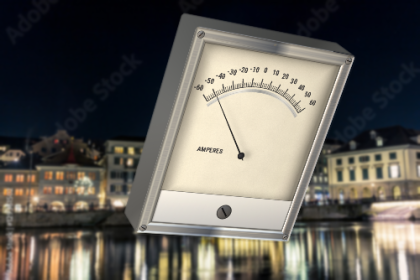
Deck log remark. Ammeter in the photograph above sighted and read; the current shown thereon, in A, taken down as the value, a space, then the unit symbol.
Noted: -50 A
